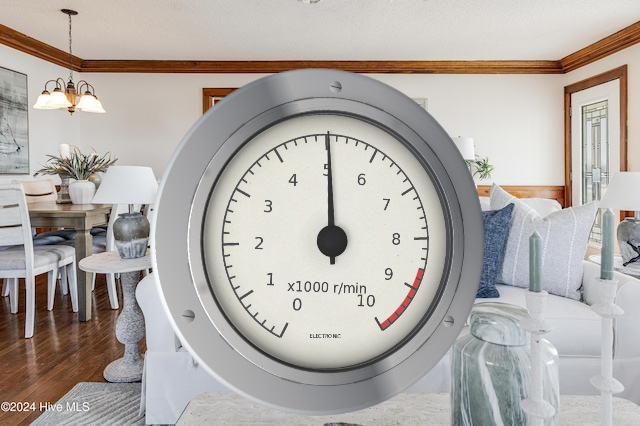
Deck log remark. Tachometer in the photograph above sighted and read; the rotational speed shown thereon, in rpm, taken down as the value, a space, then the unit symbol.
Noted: 5000 rpm
